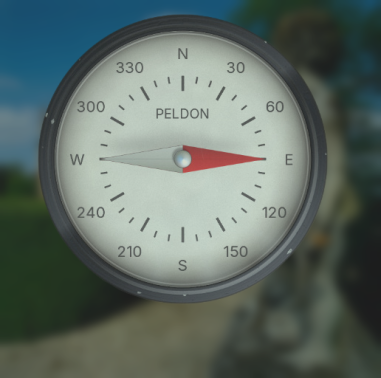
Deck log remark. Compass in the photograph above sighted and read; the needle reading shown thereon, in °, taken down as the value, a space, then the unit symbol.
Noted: 90 °
